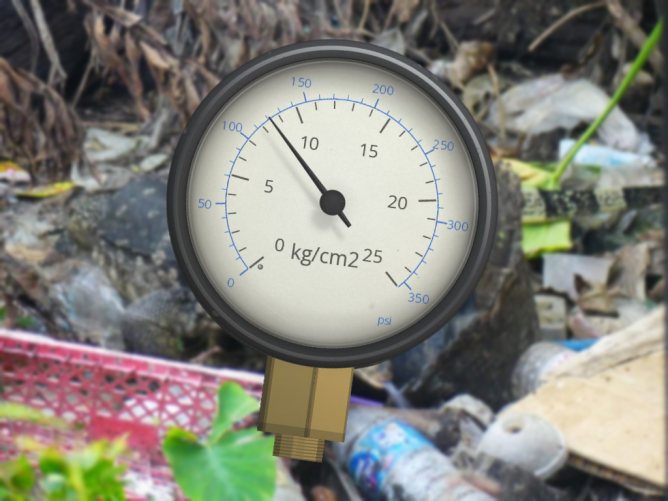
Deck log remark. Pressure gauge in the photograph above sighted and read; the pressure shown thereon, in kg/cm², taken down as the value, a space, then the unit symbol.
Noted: 8.5 kg/cm²
